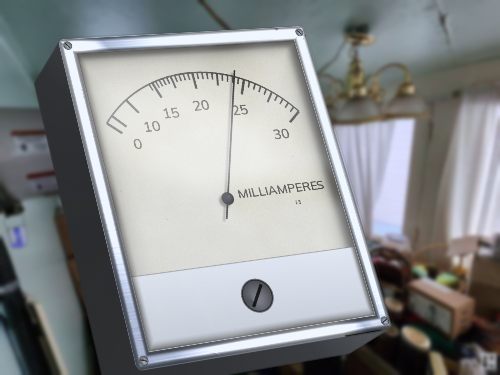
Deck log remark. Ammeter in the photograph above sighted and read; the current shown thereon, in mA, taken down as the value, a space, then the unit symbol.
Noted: 24 mA
